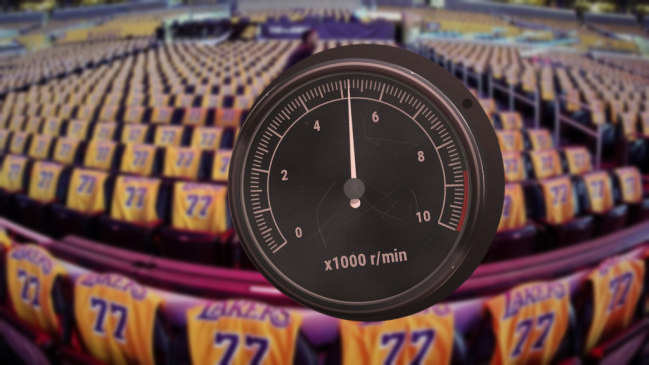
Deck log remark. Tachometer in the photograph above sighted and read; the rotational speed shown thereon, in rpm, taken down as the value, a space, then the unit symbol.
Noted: 5200 rpm
